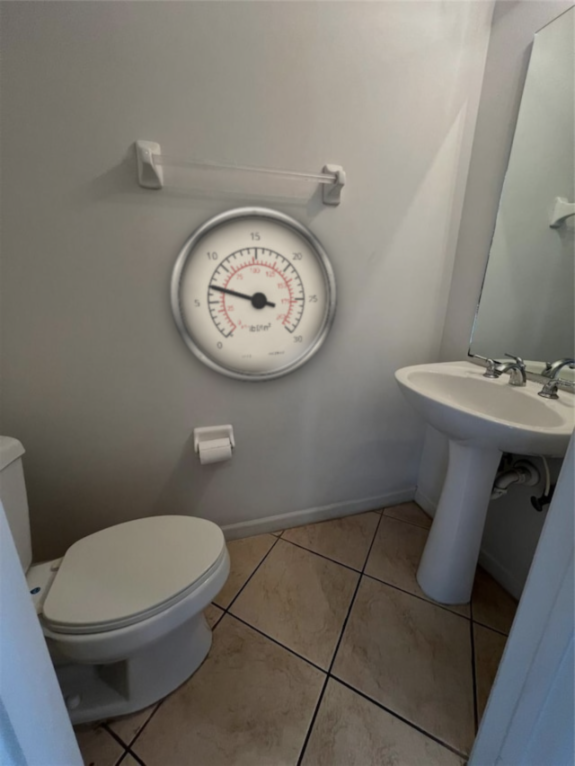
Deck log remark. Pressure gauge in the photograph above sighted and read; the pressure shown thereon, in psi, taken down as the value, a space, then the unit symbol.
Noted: 7 psi
